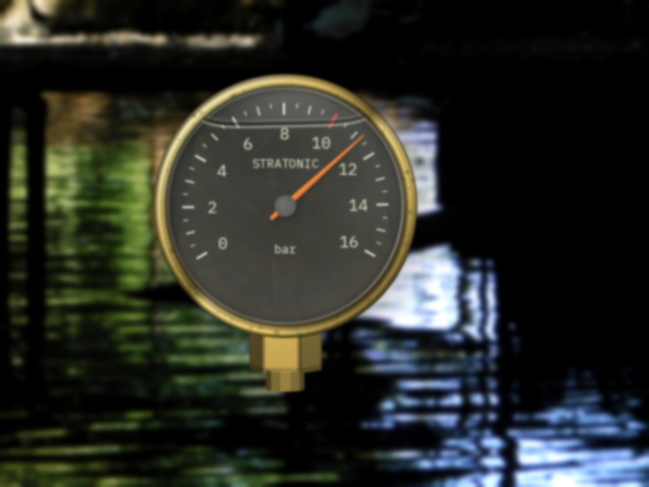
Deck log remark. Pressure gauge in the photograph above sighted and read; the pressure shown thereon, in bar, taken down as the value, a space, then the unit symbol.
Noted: 11.25 bar
